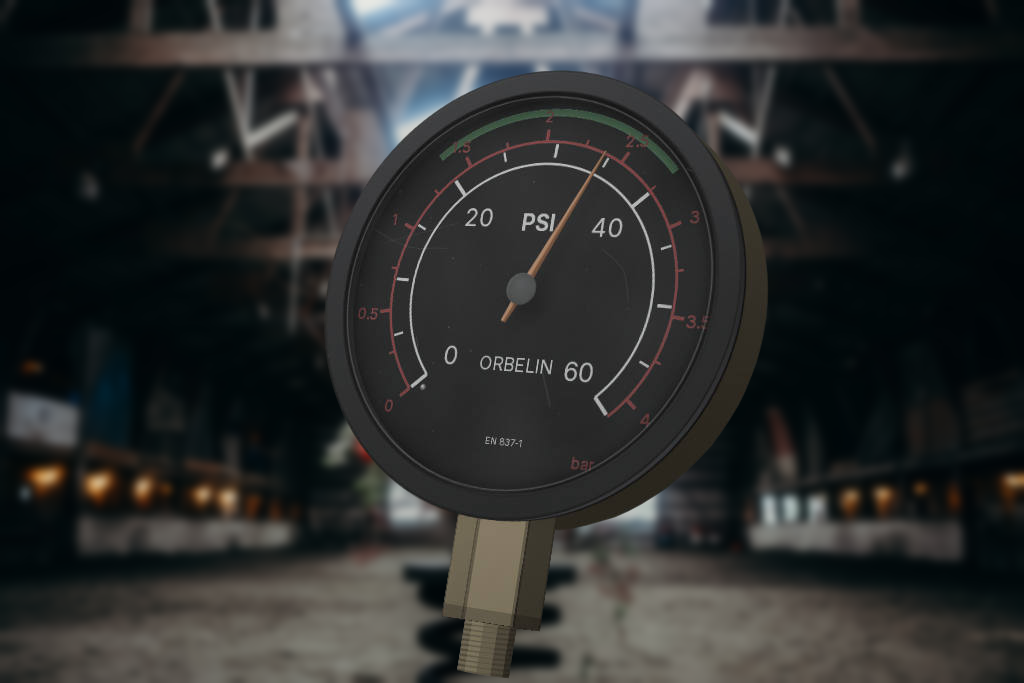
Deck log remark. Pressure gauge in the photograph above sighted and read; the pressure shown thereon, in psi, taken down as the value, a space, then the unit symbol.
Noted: 35 psi
